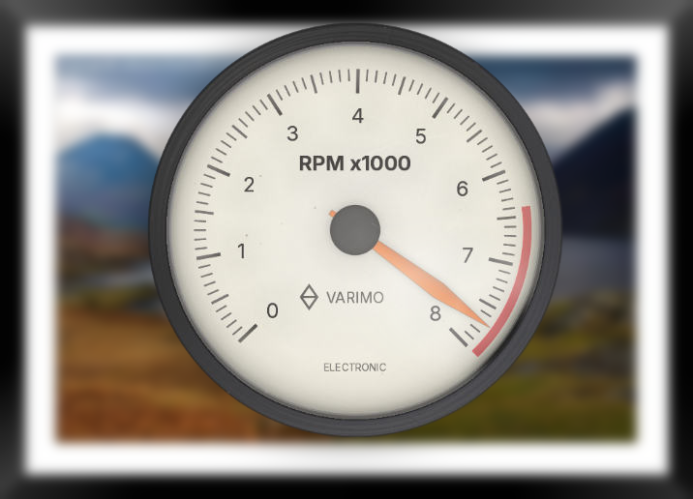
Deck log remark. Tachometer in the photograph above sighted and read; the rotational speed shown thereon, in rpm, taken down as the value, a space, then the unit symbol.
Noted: 7700 rpm
